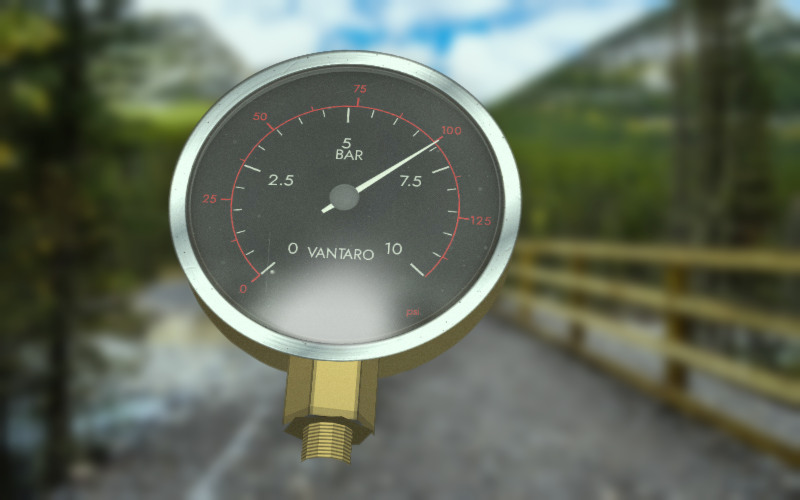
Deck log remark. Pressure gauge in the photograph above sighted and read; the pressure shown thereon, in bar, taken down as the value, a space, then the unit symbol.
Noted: 7 bar
